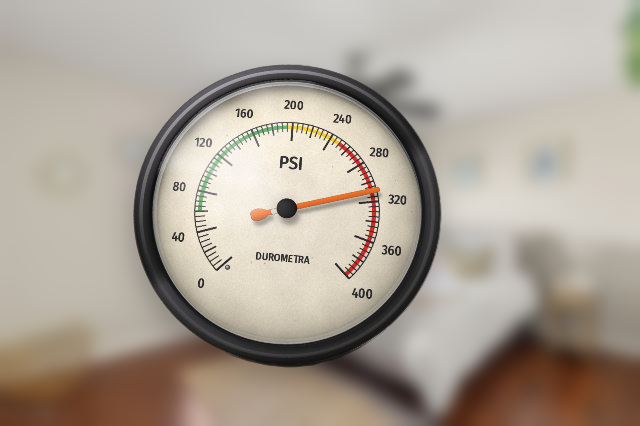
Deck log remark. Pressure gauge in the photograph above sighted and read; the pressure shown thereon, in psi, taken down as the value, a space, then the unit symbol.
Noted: 310 psi
